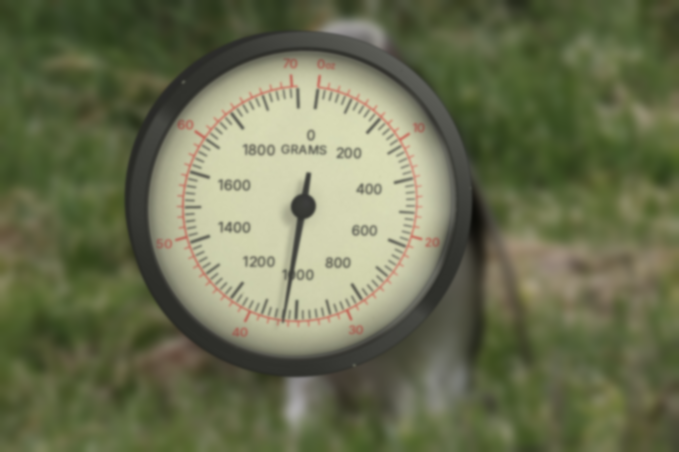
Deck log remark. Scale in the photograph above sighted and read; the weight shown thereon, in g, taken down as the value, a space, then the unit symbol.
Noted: 1040 g
